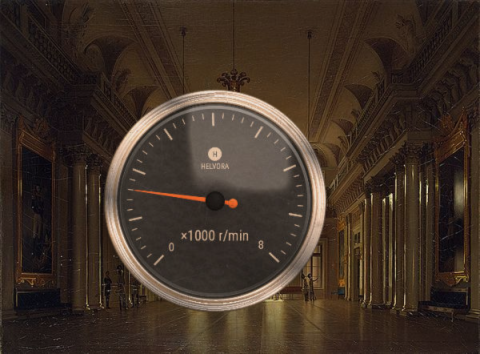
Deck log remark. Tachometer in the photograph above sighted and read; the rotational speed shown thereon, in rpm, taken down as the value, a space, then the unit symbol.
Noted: 1600 rpm
